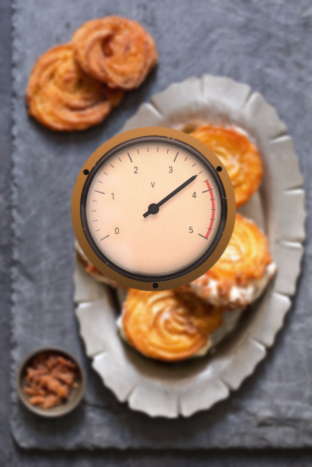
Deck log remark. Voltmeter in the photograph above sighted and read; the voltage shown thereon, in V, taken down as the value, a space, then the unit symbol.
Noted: 3.6 V
